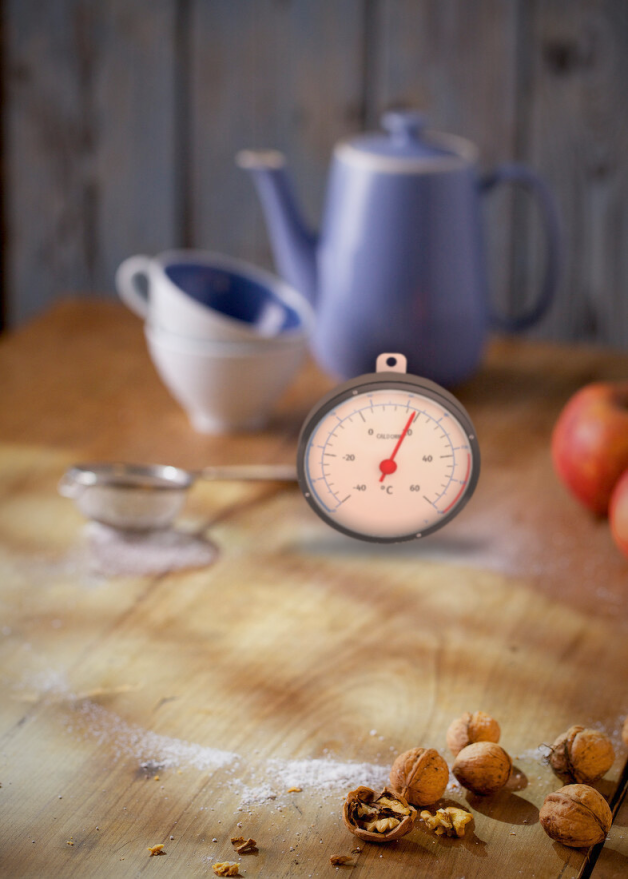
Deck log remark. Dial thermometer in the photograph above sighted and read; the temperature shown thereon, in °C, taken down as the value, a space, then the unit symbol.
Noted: 18 °C
